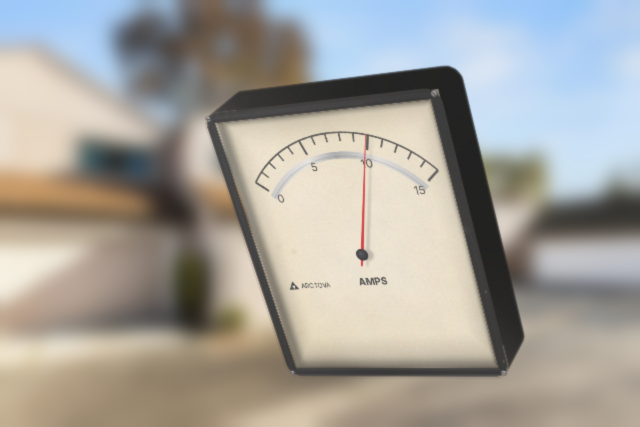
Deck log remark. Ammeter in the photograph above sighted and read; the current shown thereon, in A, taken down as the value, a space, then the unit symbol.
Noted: 10 A
